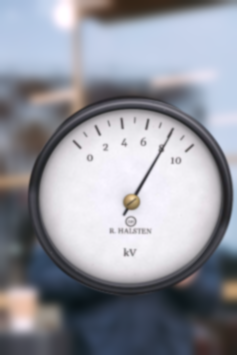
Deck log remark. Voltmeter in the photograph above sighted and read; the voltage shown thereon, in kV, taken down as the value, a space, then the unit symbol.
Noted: 8 kV
